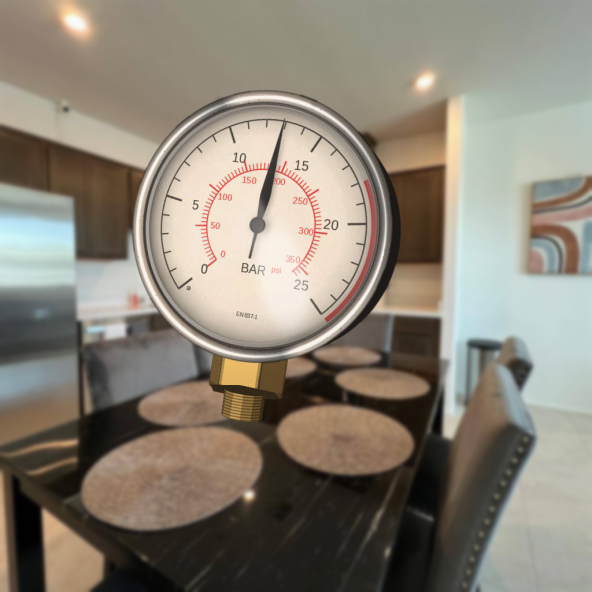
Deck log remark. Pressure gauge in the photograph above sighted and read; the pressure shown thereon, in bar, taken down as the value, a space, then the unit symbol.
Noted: 13 bar
